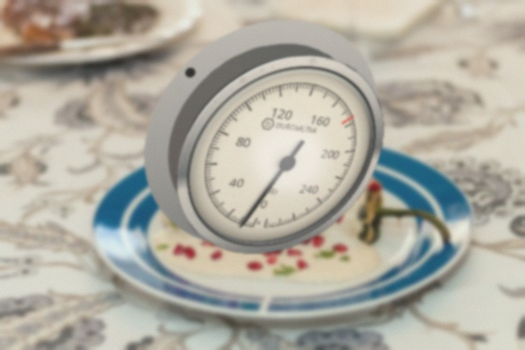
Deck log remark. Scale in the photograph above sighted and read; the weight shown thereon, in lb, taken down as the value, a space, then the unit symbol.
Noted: 10 lb
